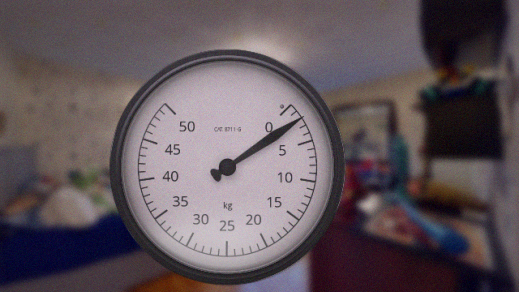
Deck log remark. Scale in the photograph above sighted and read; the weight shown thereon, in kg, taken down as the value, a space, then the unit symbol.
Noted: 2 kg
